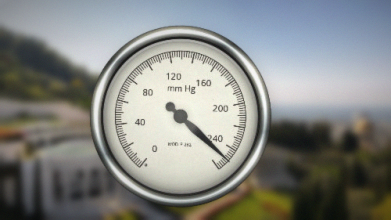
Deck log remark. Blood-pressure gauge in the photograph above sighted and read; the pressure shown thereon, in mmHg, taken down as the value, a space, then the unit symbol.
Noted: 250 mmHg
